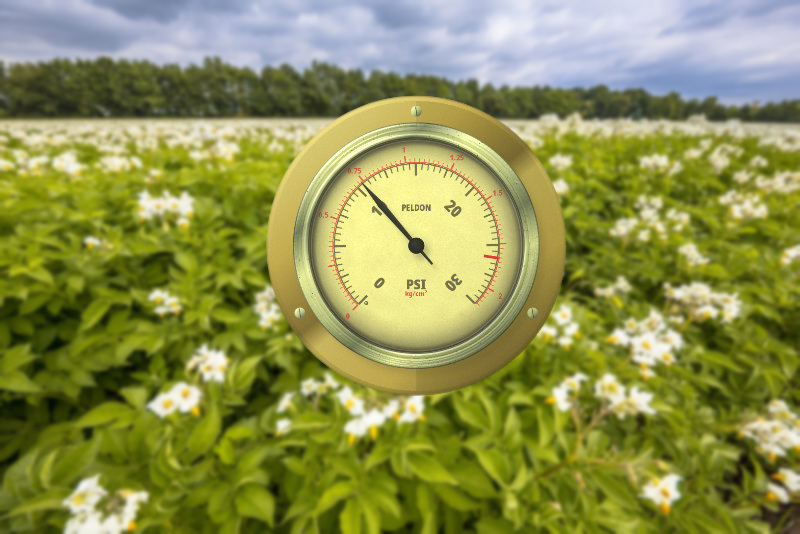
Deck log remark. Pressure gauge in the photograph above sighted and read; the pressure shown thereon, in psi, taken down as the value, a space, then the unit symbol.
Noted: 10.5 psi
